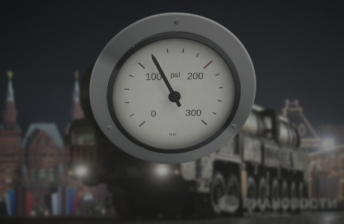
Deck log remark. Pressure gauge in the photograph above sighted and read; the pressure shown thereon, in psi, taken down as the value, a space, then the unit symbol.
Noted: 120 psi
